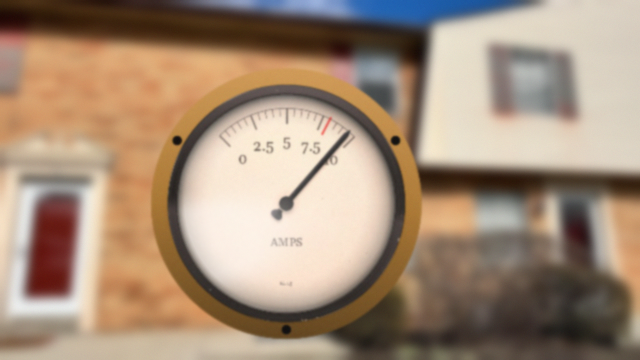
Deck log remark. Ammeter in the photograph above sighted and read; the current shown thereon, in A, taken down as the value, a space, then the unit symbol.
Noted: 9.5 A
